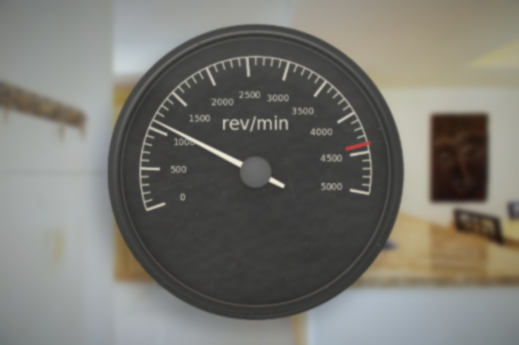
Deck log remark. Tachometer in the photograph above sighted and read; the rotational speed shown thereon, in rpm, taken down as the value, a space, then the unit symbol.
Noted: 1100 rpm
